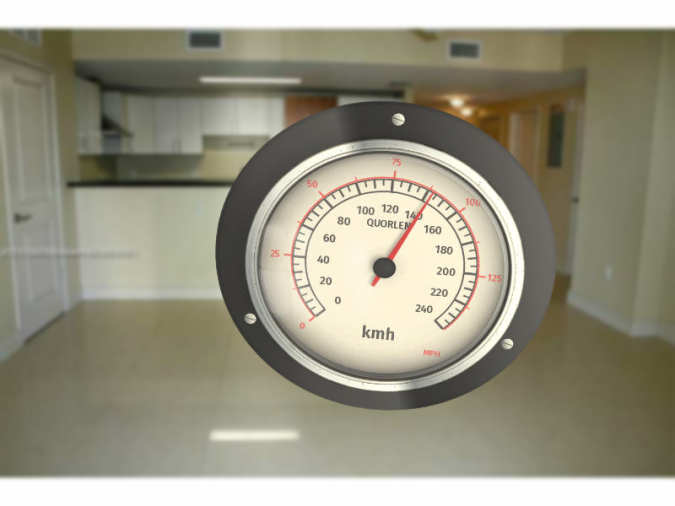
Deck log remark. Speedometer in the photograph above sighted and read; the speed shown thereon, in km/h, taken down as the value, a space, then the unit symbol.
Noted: 142.5 km/h
